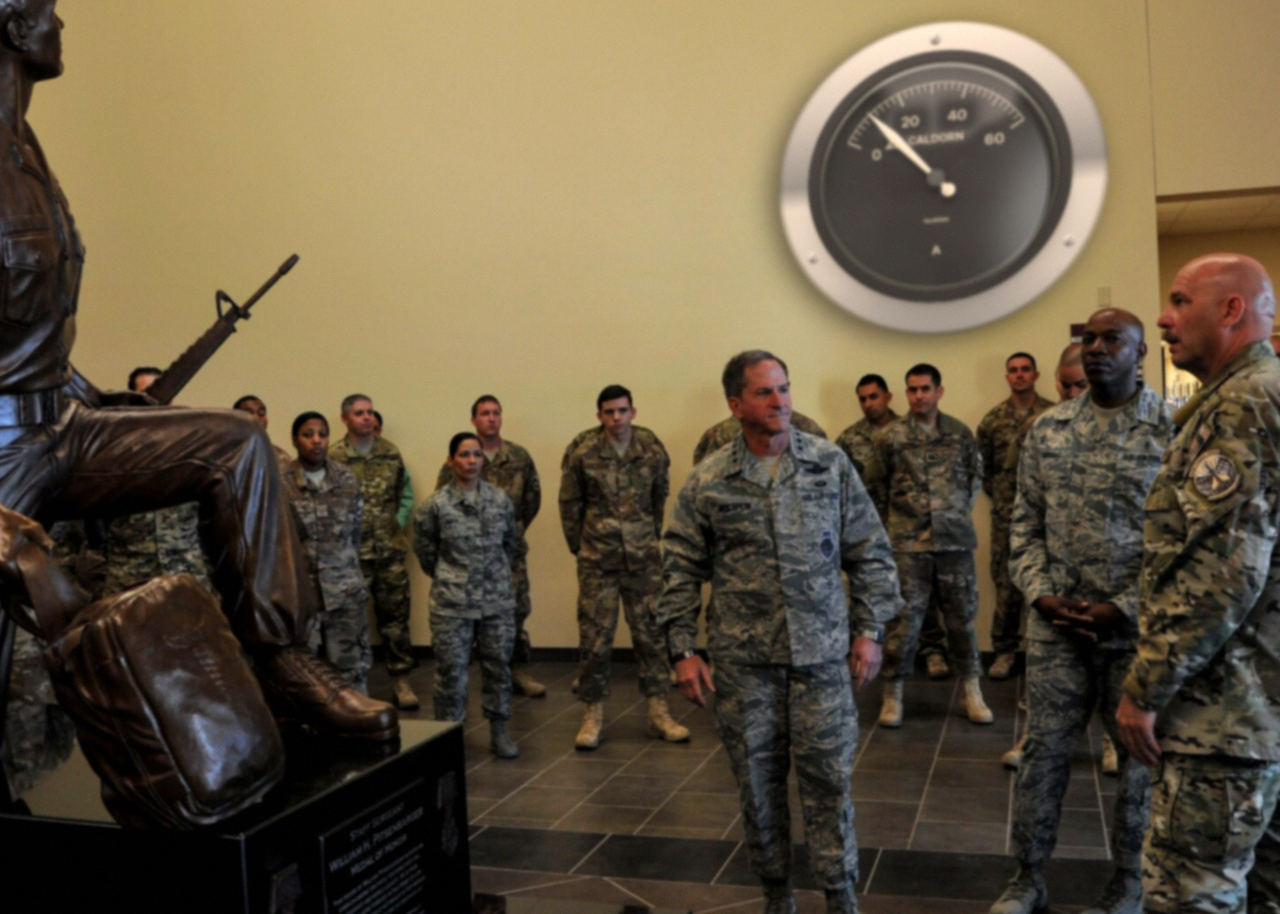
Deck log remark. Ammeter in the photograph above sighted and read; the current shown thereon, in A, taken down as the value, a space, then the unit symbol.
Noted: 10 A
